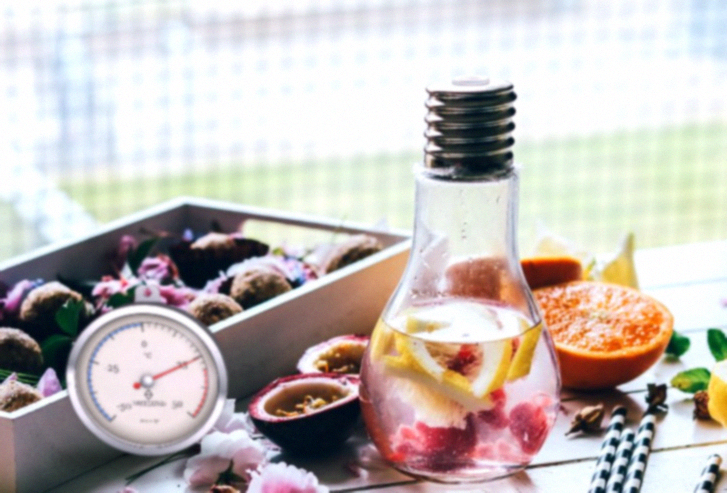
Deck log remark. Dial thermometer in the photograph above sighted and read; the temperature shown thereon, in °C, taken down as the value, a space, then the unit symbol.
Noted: 25 °C
